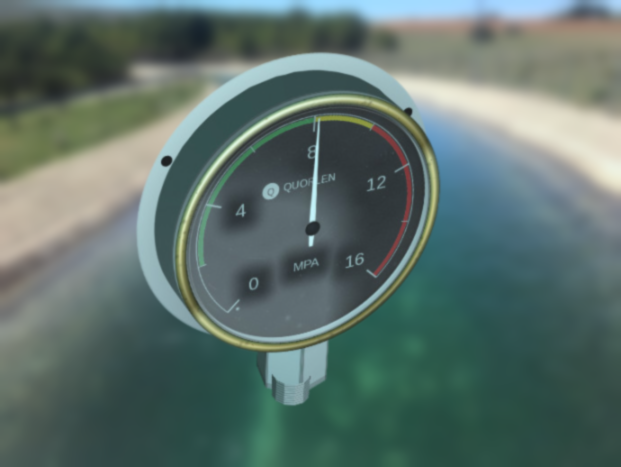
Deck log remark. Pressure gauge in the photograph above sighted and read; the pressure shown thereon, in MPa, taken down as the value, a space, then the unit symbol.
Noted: 8 MPa
